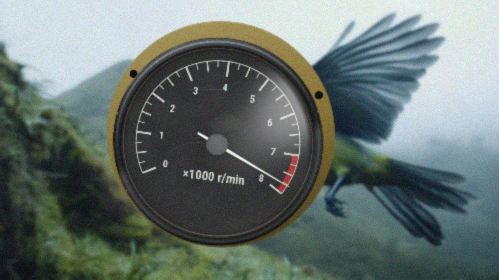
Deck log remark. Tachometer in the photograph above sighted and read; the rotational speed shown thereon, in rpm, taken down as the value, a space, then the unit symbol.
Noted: 7750 rpm
